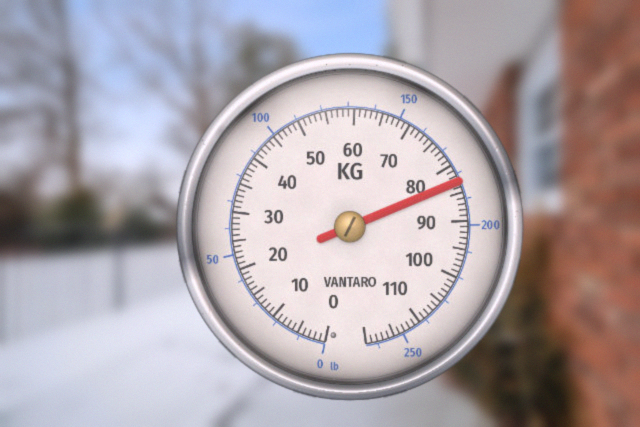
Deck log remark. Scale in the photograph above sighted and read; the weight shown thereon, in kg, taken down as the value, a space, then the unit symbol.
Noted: 83 kg
